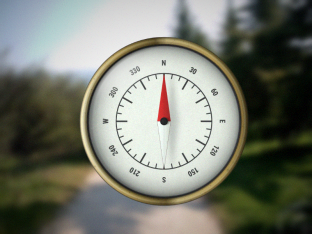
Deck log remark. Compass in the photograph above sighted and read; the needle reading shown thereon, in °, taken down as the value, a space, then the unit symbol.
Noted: 0 °
